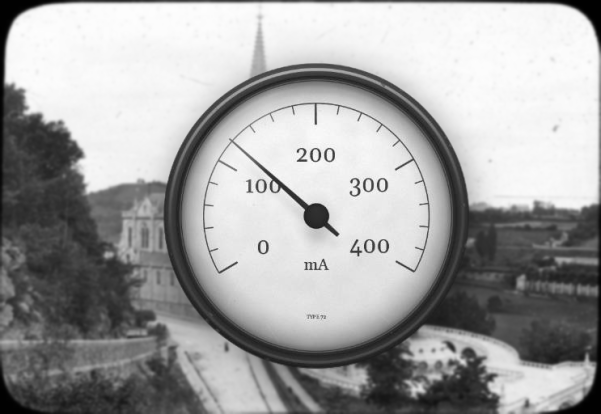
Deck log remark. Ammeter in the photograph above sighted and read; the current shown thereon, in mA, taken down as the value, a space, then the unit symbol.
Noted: 120 mA
